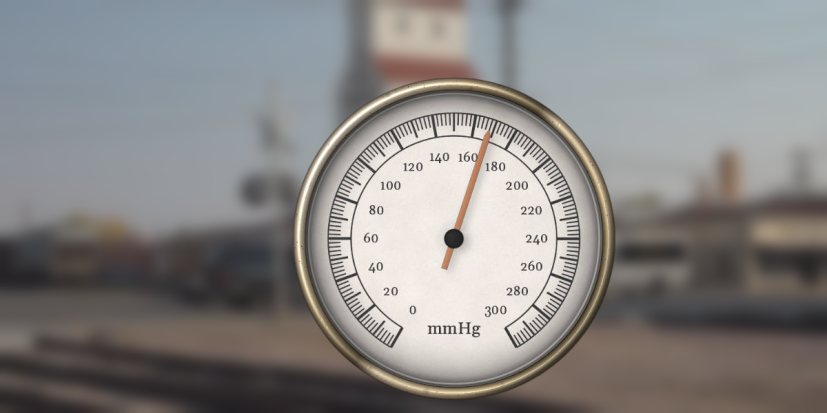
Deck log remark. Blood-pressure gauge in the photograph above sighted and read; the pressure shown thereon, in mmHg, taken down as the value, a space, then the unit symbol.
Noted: 168 mmHg
